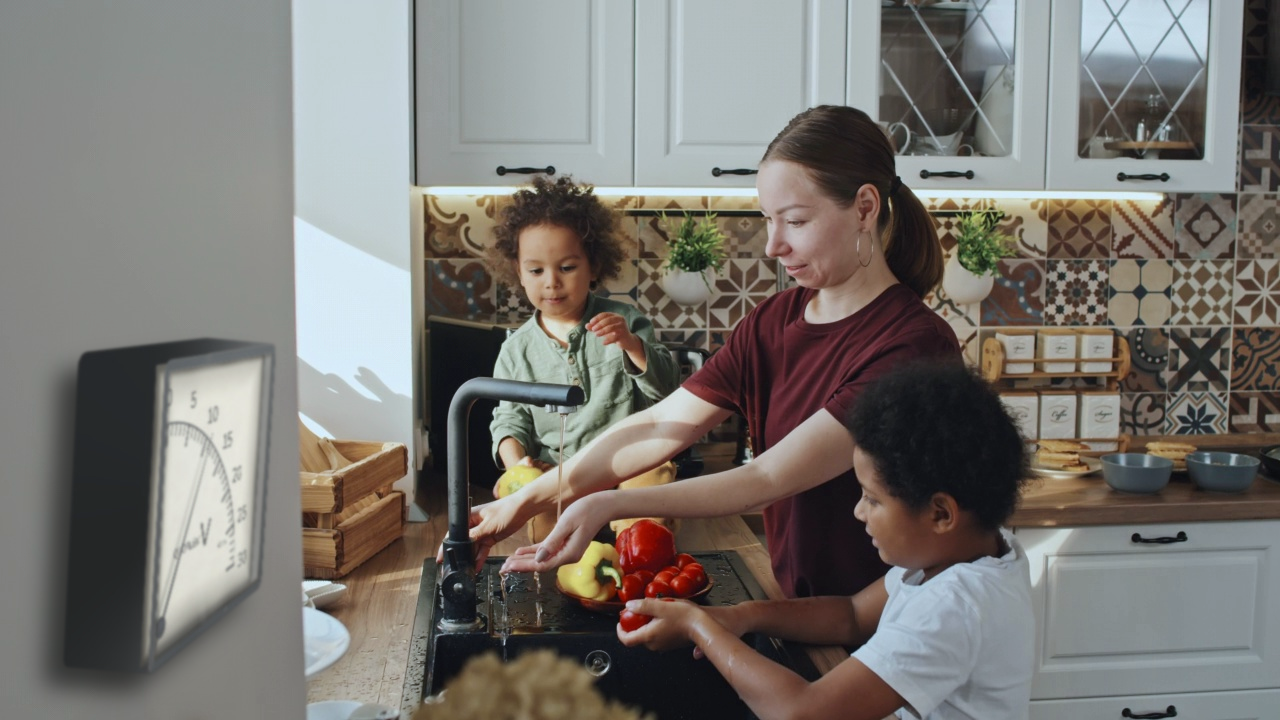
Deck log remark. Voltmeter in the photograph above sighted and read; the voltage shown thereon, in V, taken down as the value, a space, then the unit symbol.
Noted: 10 V
